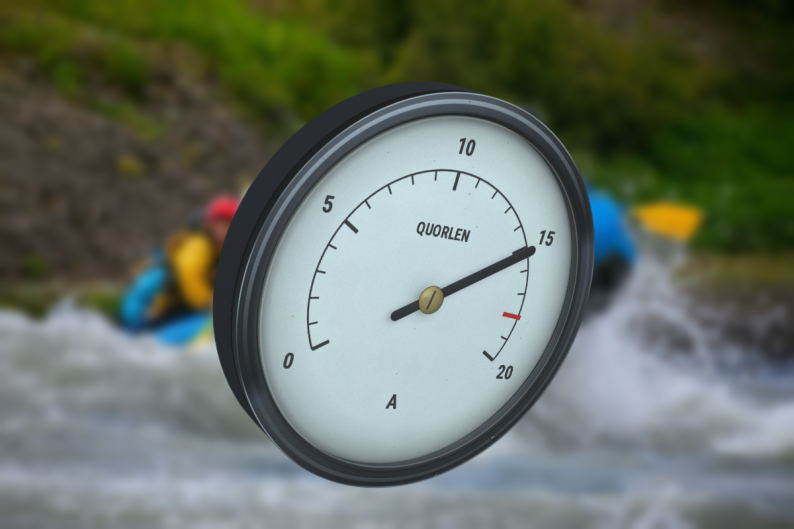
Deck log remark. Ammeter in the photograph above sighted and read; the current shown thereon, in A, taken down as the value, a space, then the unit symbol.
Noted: 15 A
